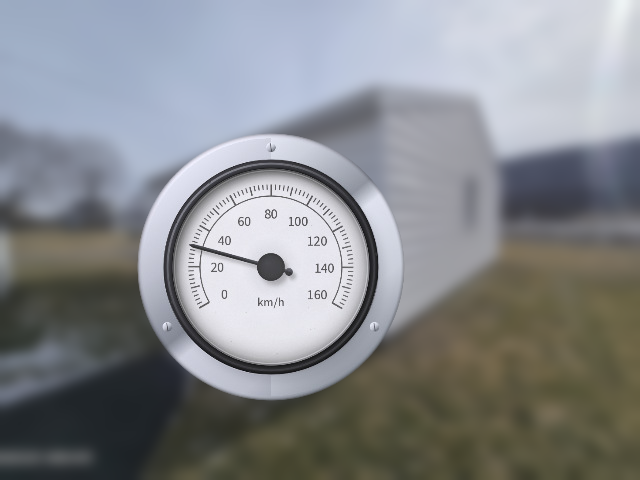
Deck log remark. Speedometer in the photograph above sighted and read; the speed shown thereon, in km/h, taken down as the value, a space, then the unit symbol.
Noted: 30 km/h
